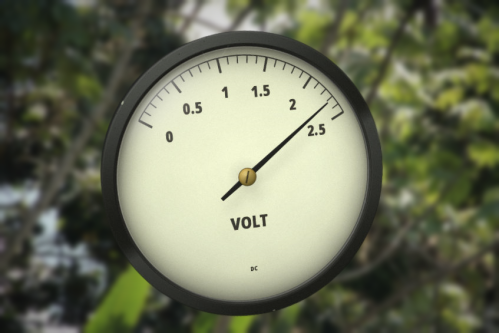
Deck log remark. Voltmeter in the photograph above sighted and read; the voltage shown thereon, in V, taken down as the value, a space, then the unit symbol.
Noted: 2.3 V
